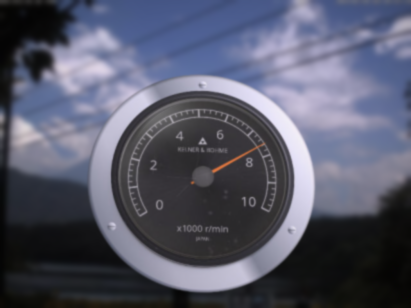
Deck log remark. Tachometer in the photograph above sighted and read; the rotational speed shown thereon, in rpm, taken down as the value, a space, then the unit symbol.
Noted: 7600 rpm
